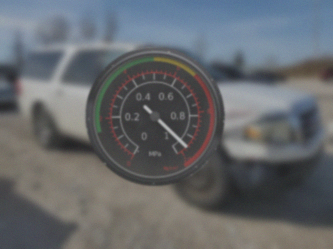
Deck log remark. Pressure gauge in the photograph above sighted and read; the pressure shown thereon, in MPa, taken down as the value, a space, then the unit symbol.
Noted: 0.95 MPa
